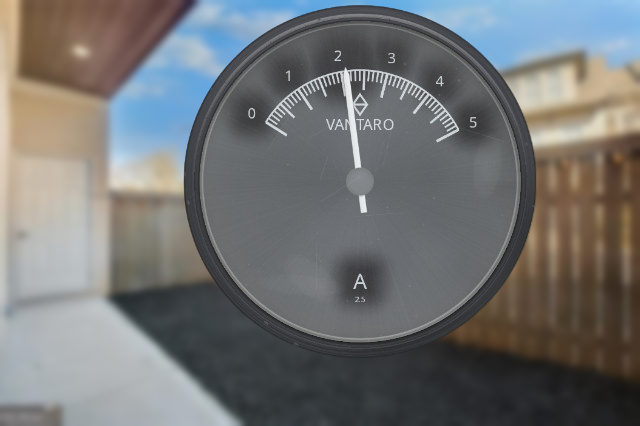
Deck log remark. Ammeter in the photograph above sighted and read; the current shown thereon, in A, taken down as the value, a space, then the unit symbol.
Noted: 2.1 A
